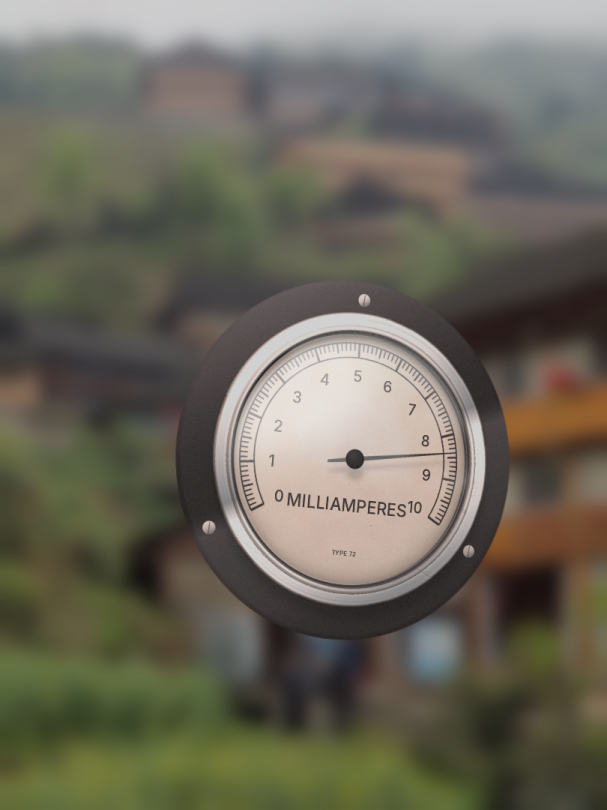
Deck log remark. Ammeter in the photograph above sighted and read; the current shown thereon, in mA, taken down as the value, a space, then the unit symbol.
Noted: 8.4 mA
